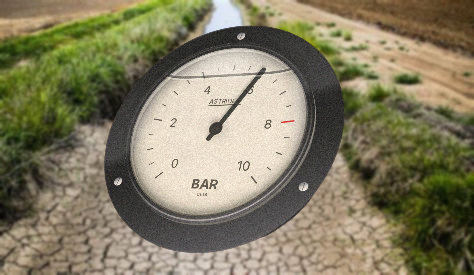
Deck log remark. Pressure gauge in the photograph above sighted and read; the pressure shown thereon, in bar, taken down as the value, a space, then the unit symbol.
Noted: 6 bar
